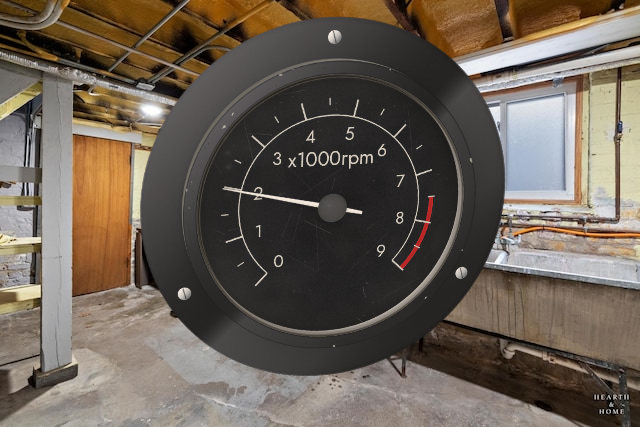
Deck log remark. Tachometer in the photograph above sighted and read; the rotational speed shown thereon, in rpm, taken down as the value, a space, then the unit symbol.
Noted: 2000 rpm
